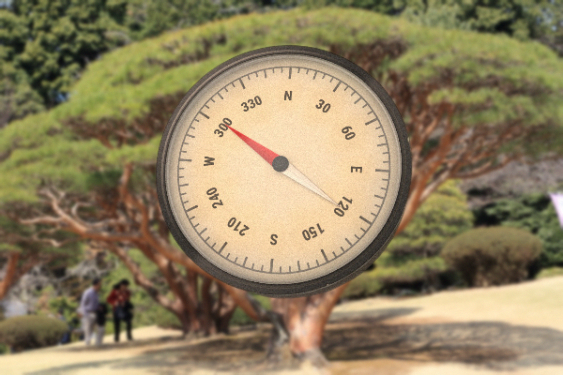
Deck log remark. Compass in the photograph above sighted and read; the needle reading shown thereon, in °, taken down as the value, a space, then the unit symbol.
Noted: 302.5 °
